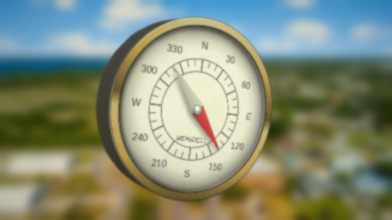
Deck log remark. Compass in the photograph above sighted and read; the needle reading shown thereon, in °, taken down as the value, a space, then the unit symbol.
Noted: 140 °
